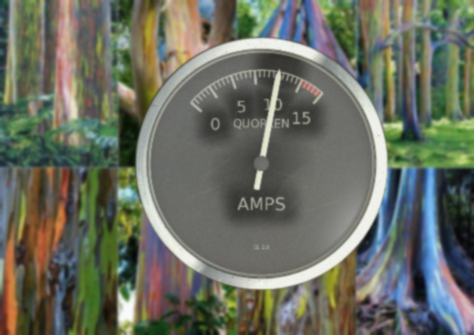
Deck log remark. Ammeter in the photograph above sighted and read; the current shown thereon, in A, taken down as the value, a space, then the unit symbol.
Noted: 10 A
